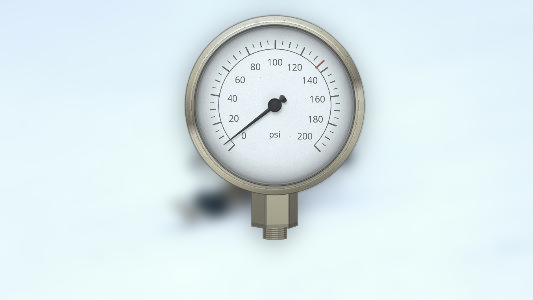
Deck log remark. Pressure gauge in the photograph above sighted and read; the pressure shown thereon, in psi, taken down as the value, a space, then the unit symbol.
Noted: 5 psi
